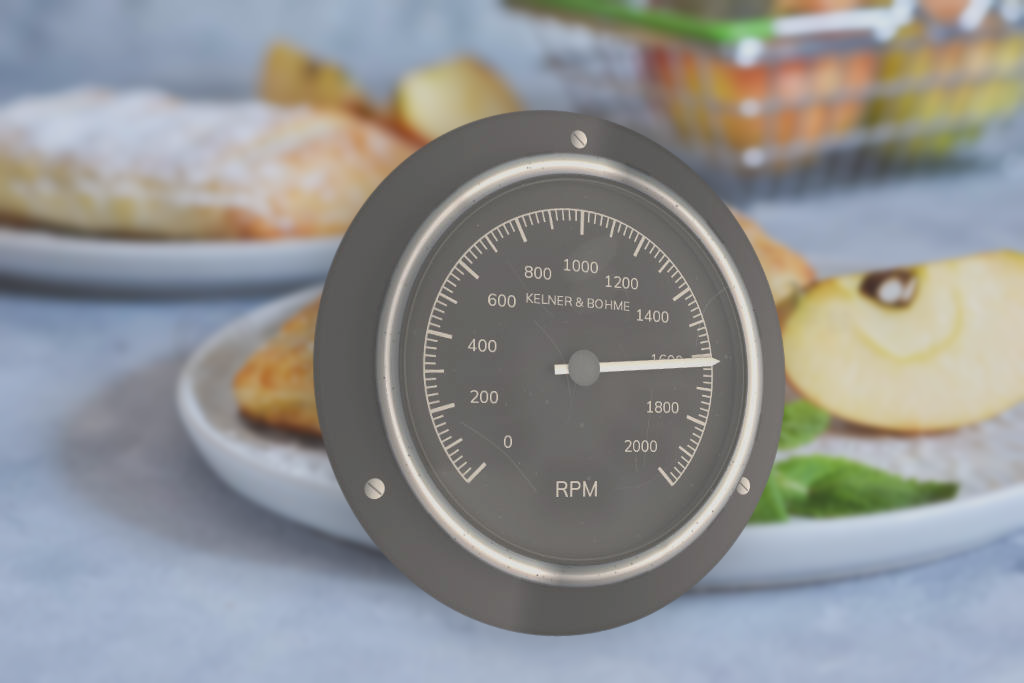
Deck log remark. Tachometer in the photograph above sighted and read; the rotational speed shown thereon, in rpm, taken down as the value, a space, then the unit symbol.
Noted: 1620 rpm
